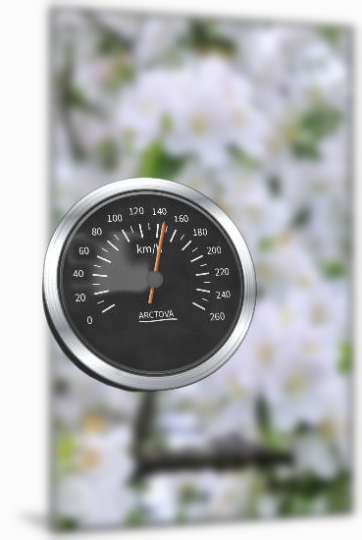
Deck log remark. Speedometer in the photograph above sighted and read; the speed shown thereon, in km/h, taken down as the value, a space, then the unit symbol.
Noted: 145 km/h
